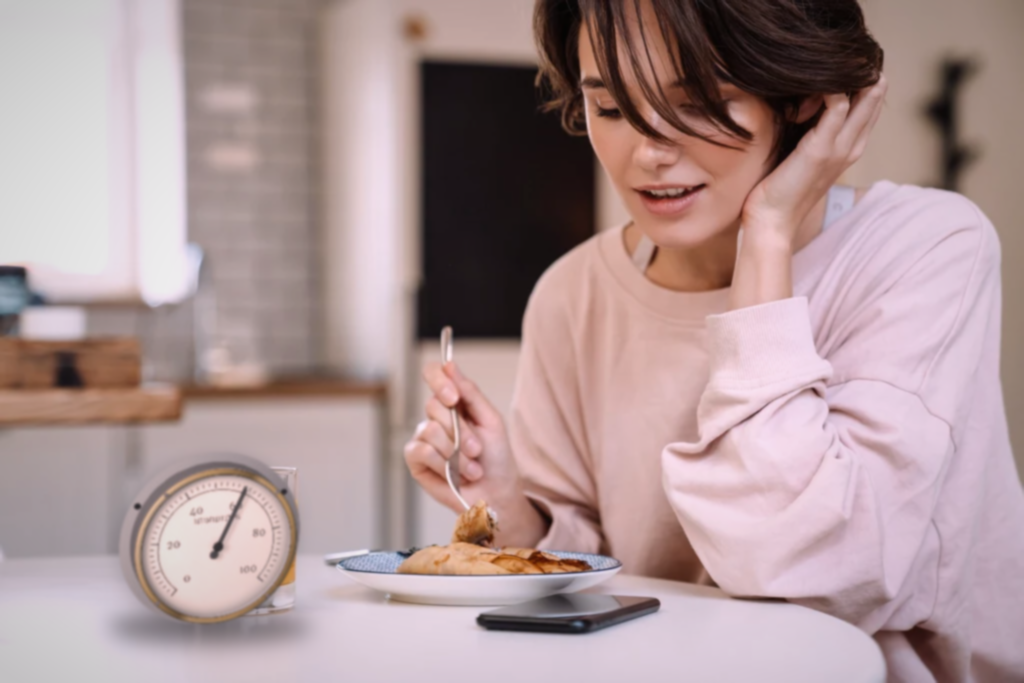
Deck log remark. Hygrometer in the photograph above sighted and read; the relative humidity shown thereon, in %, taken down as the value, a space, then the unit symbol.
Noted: 60 %
